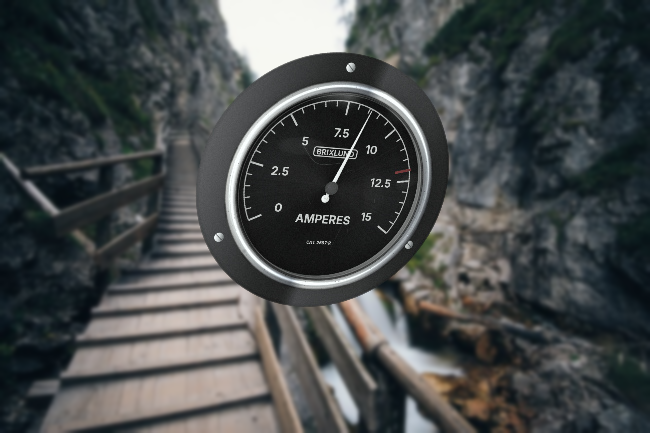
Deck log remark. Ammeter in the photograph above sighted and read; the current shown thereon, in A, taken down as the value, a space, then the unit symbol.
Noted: 8.5 A
